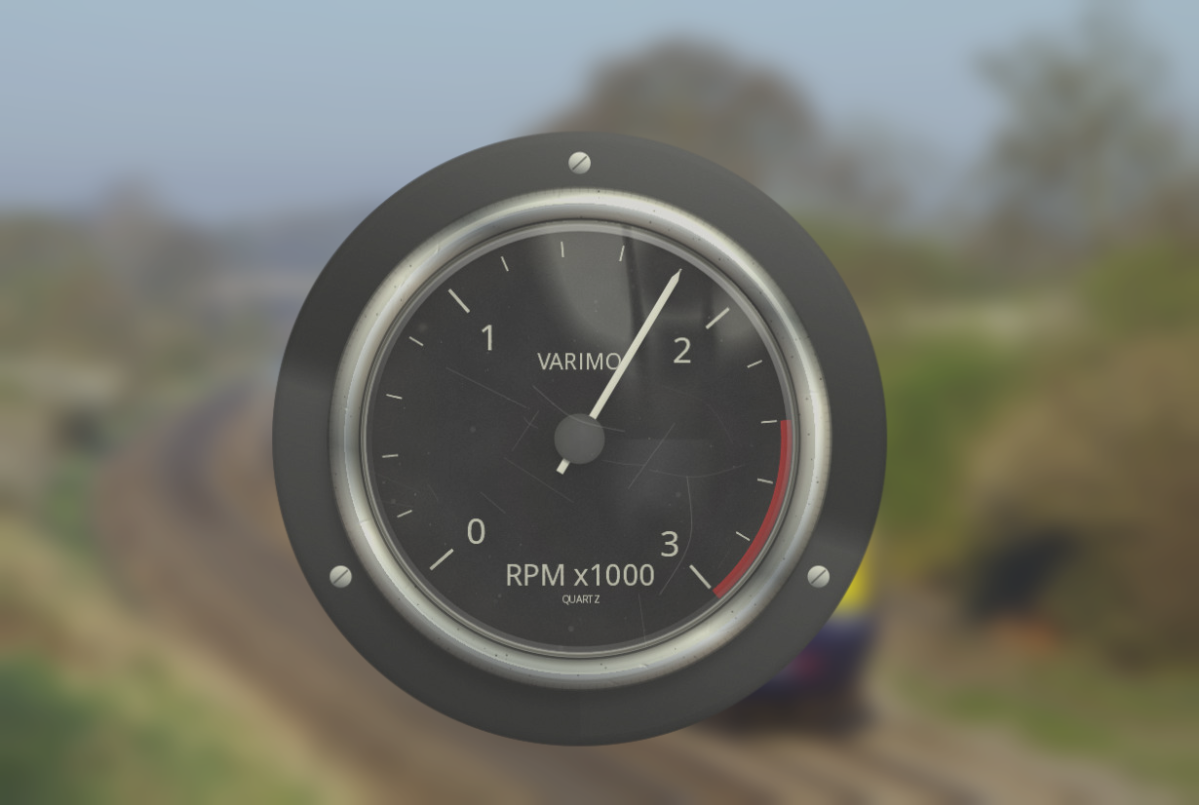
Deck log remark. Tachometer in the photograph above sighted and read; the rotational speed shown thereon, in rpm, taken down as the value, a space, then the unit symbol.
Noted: 1800 rpm
